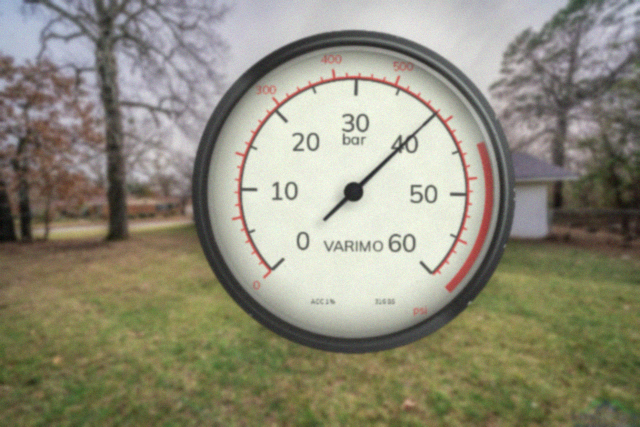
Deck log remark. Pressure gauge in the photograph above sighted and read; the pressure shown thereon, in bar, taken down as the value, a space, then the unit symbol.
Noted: 40 bar
